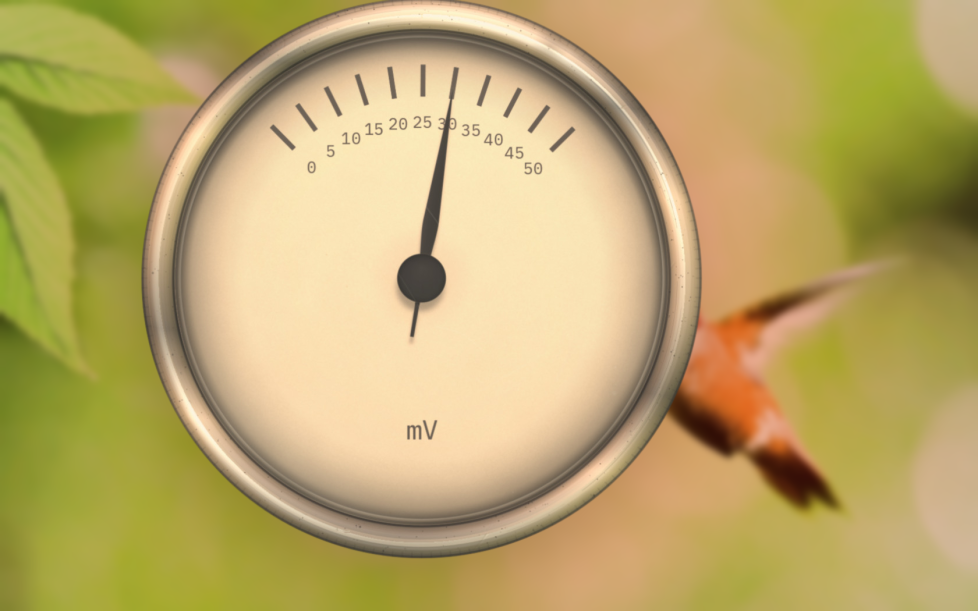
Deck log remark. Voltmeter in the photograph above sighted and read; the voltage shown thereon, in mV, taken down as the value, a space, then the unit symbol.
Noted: 30 mV
